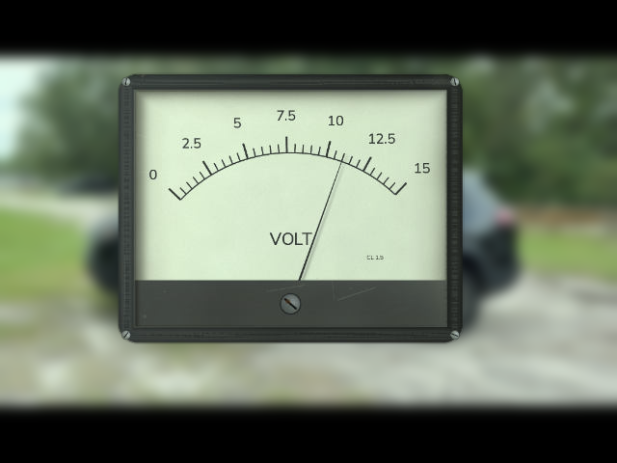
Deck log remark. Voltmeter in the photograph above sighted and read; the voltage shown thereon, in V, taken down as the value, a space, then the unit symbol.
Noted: 11 V
